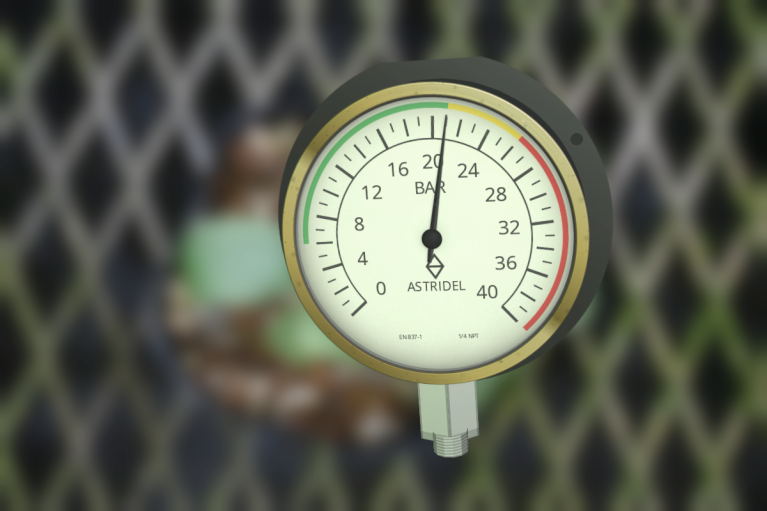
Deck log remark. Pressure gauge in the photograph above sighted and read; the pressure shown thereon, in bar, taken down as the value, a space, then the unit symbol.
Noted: 21 bar
